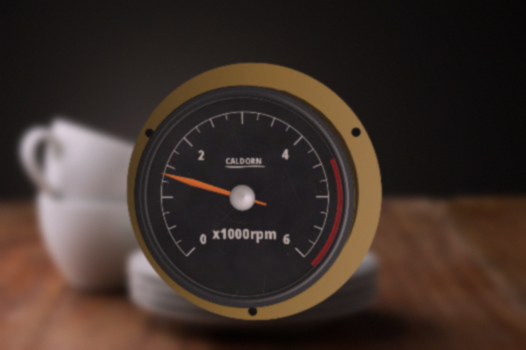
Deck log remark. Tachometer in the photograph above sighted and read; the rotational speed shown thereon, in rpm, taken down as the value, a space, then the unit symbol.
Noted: 1375 rpm
